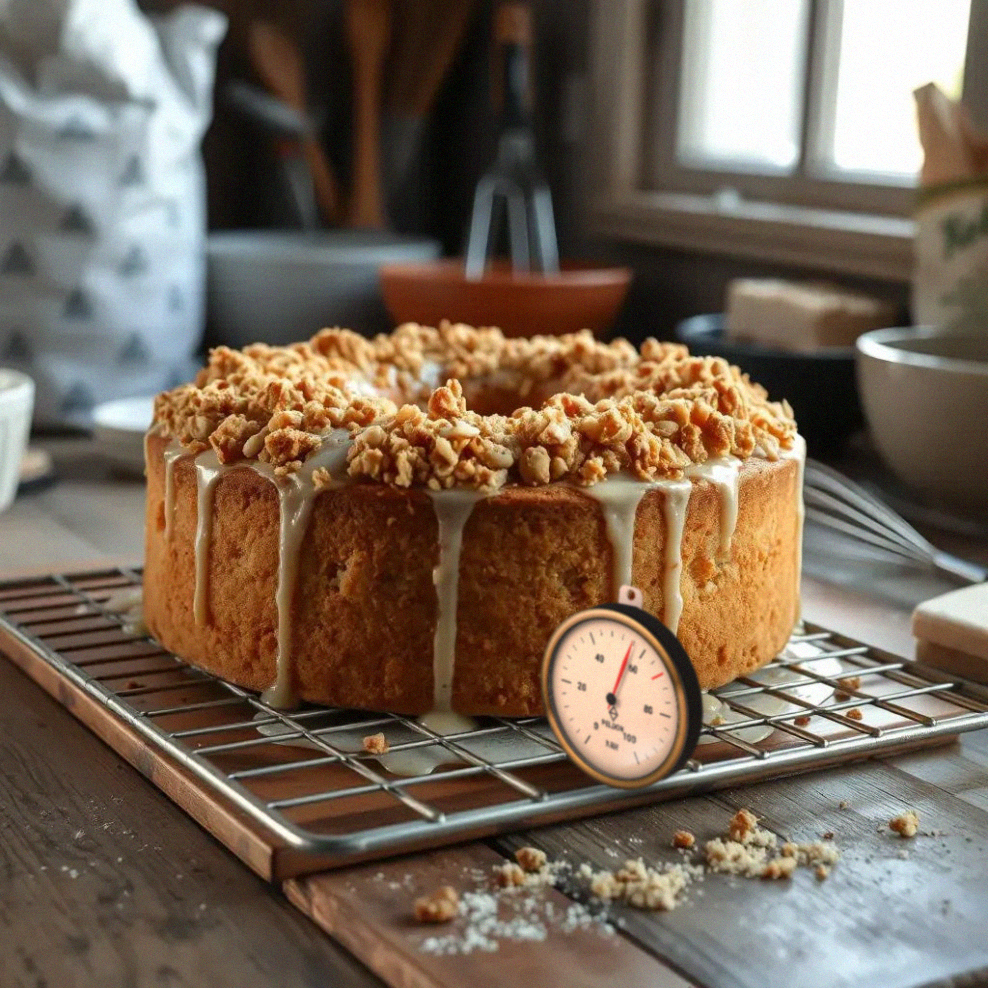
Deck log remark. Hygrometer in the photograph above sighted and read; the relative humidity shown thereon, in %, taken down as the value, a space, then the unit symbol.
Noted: 56 %
